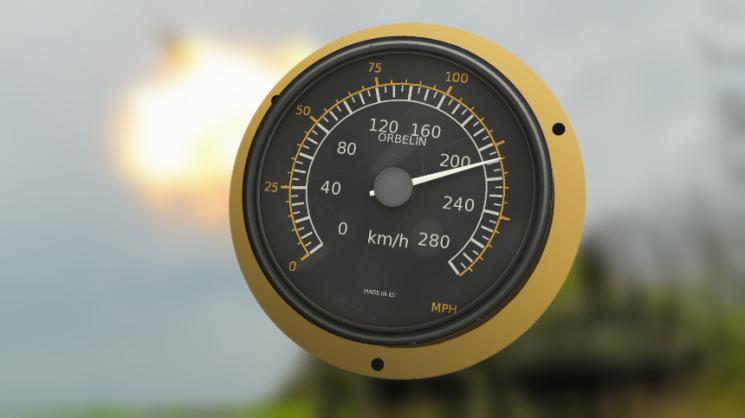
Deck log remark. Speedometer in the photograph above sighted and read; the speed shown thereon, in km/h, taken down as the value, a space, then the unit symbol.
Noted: 210 km/h
